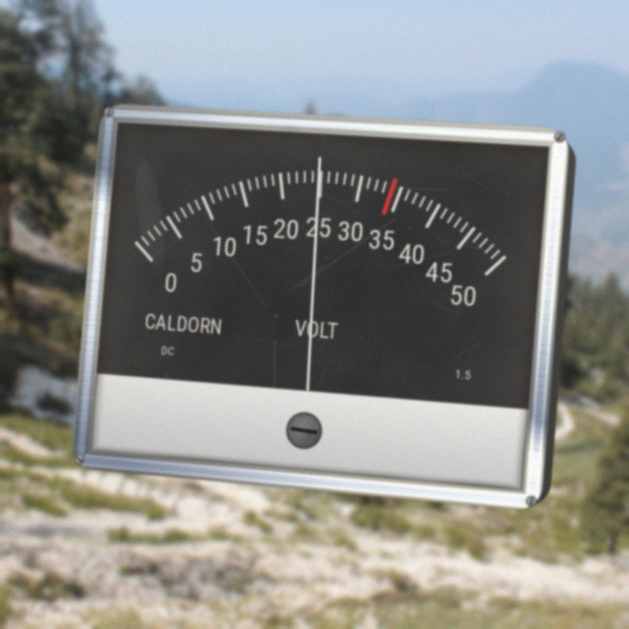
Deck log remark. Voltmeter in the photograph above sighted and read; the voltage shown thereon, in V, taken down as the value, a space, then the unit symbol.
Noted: 25 V
